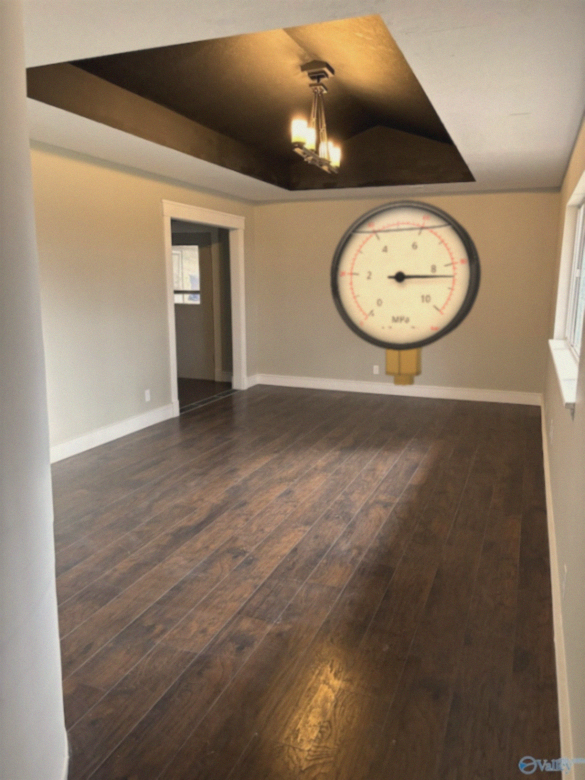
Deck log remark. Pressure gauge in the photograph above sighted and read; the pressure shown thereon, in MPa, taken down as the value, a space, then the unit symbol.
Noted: 8.5 MPa
